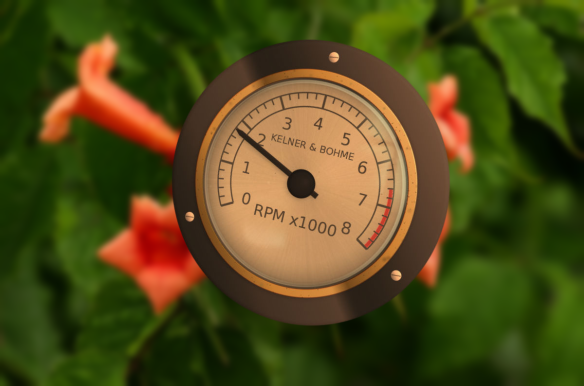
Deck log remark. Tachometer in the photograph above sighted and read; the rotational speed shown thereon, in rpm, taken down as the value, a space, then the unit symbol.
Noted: 1800 rpm
